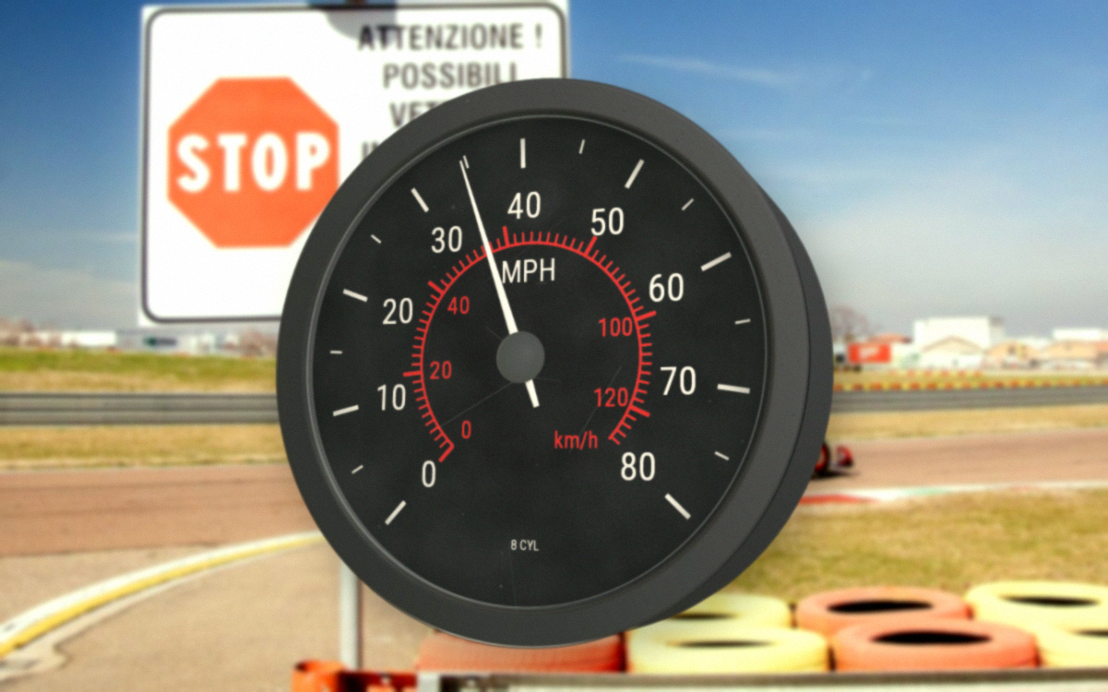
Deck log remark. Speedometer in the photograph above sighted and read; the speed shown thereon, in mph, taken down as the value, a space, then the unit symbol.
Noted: 35 mph
